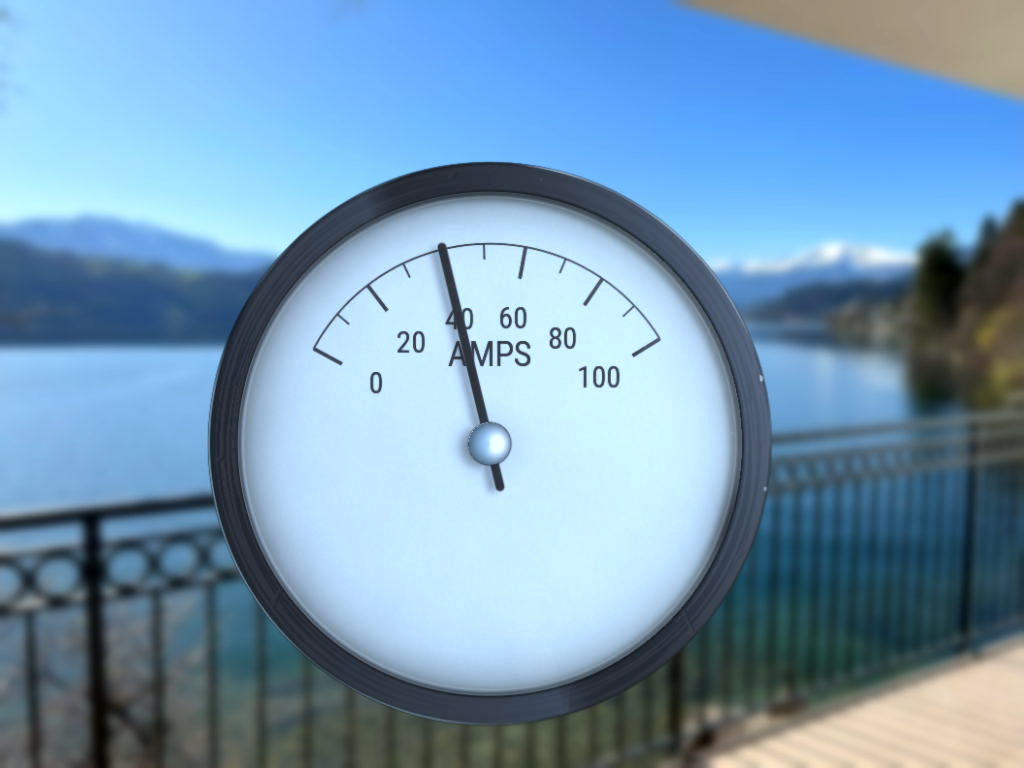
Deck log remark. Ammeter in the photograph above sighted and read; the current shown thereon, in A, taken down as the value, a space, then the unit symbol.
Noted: 40 A
